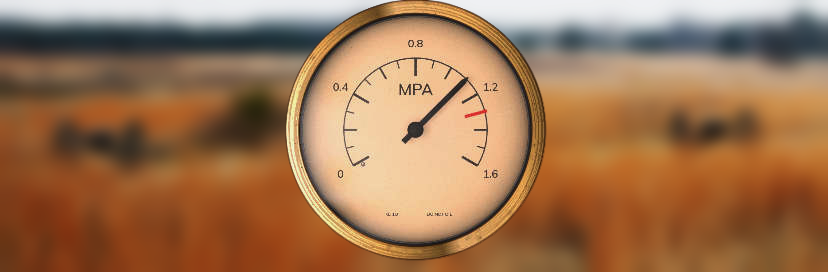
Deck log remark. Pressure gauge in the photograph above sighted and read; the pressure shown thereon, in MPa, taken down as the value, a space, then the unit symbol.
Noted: 1.1 MPa
